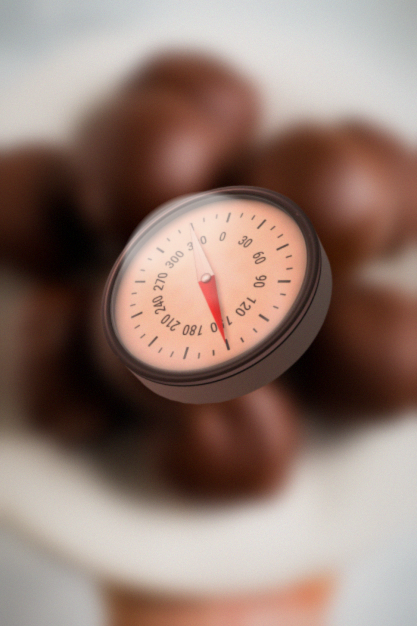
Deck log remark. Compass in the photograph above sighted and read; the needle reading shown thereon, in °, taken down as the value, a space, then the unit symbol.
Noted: 150 °
